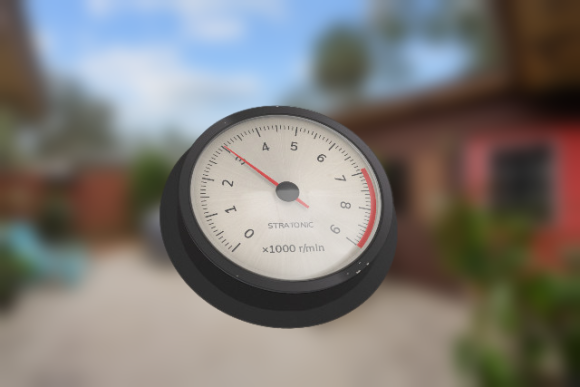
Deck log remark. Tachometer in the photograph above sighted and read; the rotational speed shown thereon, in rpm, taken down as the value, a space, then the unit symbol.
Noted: 3000 rpm
